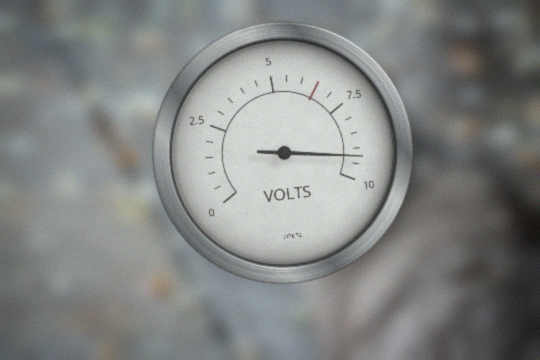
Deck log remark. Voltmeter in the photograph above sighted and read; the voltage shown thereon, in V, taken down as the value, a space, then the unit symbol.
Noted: 9.25 V
